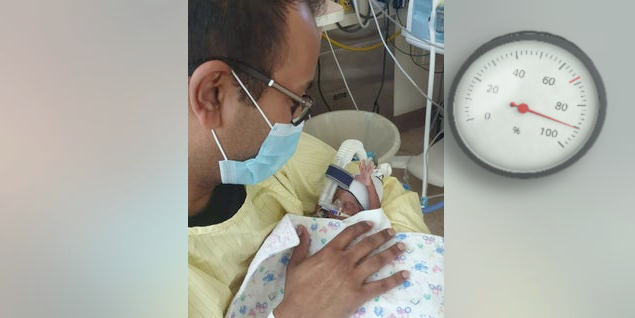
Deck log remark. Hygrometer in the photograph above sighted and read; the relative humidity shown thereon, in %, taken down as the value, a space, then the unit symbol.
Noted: 90 %
